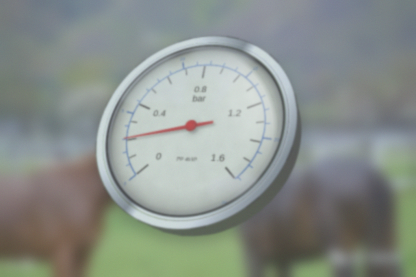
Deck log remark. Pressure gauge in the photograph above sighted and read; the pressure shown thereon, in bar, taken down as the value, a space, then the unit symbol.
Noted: 0.2 bar
